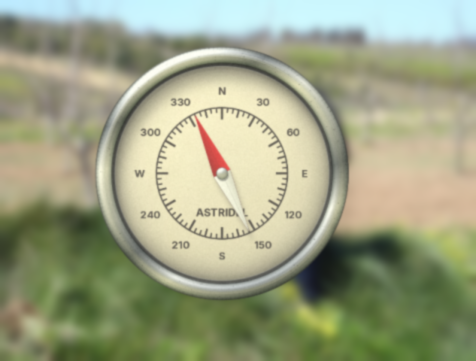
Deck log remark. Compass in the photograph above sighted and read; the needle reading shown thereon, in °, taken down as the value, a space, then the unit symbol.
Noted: 335 °
